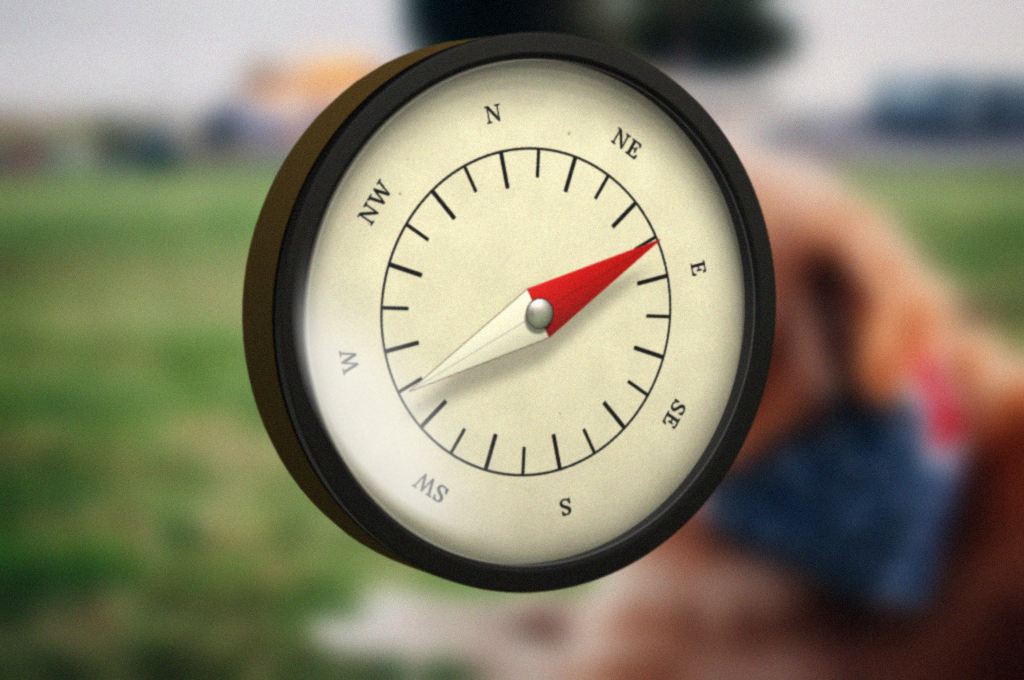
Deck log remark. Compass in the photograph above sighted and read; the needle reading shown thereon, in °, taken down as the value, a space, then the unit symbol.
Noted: 75 °
